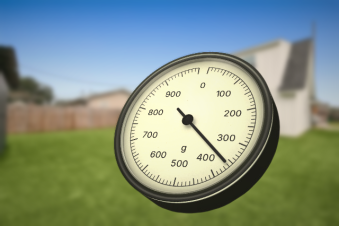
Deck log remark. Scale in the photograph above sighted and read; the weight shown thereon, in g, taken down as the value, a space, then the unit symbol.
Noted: 360 g
